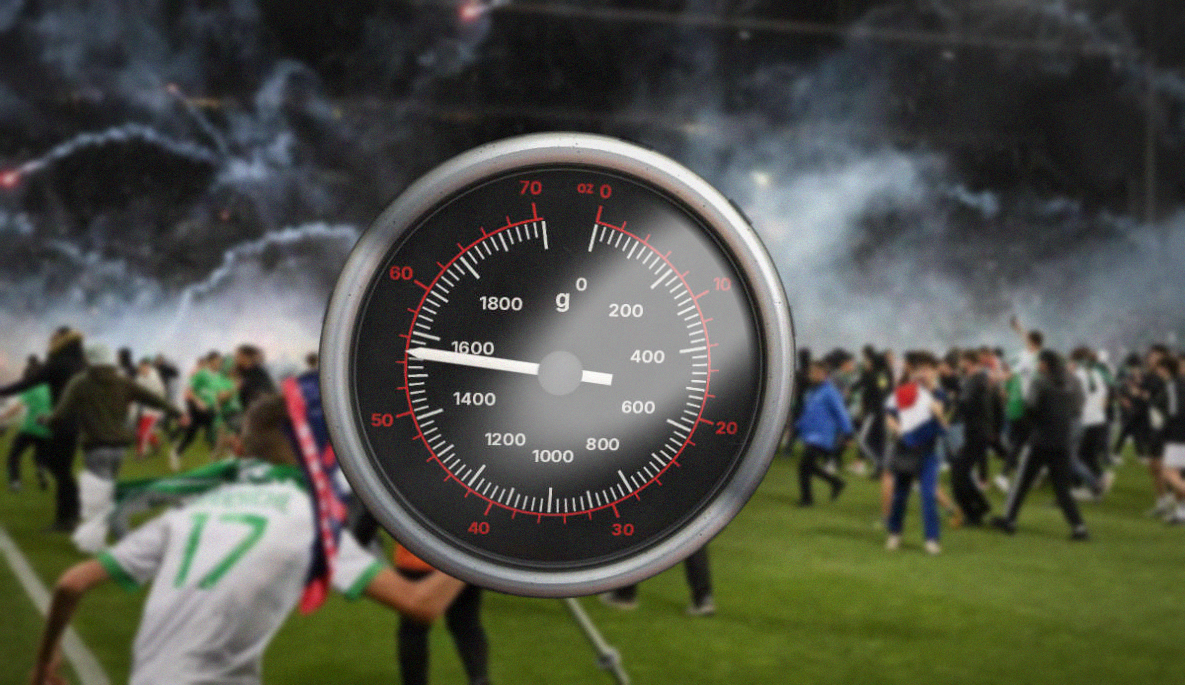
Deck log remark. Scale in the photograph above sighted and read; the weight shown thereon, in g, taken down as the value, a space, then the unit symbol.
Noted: 1560 g
